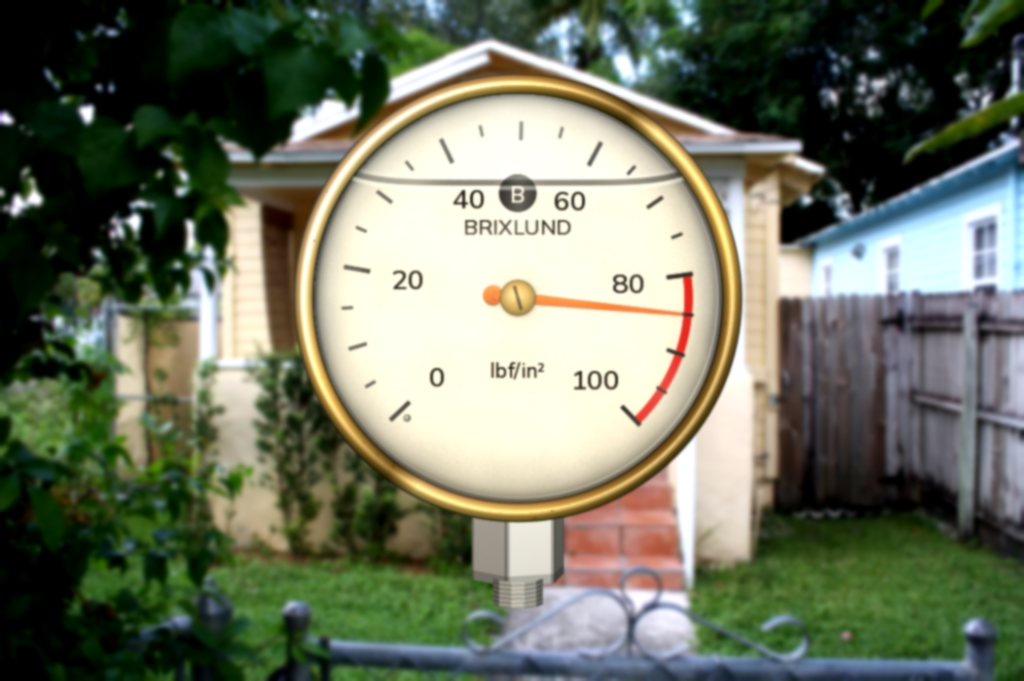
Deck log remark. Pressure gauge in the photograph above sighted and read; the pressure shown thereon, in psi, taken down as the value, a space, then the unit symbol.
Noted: 85 psi
